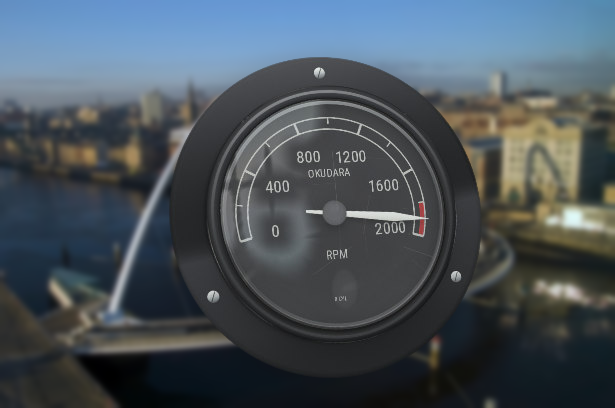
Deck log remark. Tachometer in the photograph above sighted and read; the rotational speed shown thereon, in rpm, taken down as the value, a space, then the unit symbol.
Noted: 1900 rpm
